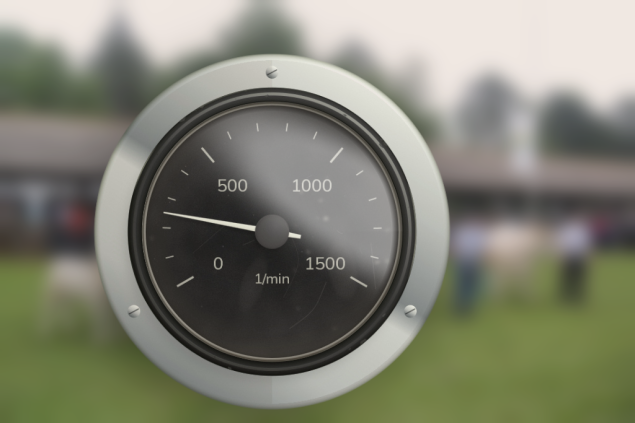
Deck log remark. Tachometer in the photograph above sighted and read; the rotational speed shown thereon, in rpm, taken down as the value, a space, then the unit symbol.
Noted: 250 rpm
